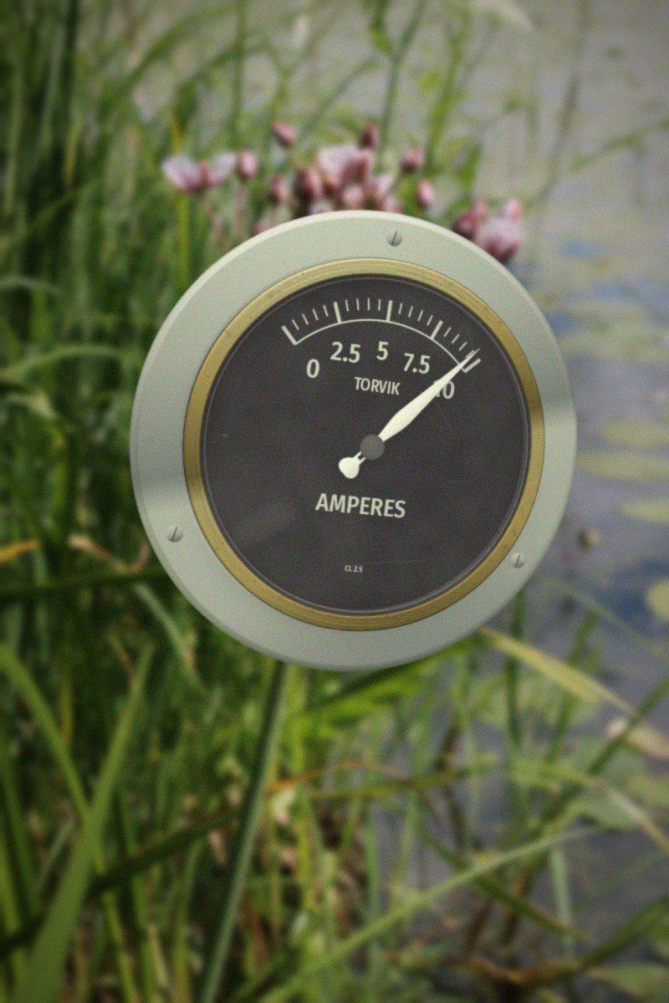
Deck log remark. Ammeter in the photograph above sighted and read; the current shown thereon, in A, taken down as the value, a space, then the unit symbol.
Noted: 9.5 A
